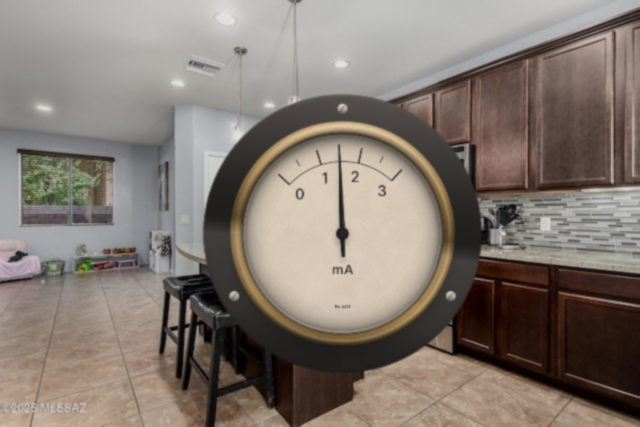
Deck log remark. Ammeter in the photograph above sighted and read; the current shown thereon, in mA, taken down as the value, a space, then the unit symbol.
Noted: 1.5 mA
